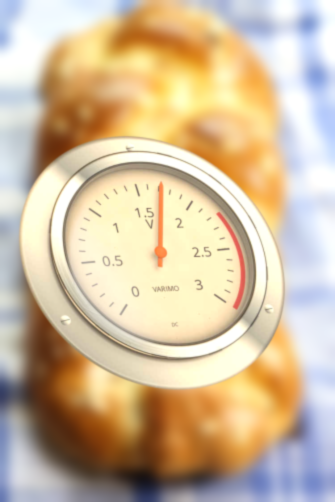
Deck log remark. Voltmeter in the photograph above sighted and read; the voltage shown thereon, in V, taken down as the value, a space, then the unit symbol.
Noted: 1.7 V
